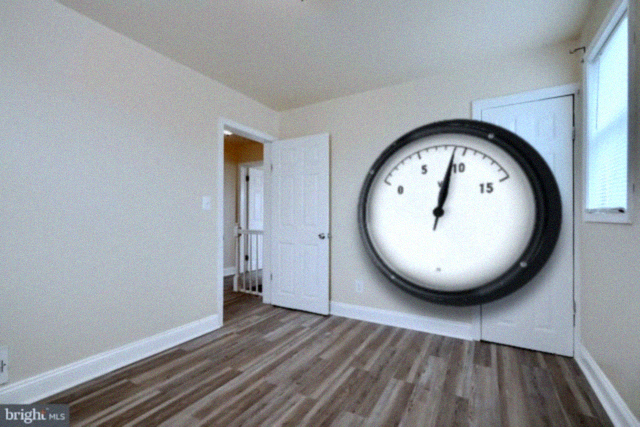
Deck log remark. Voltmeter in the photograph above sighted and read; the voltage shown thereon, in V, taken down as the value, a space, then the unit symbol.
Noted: 9 V
